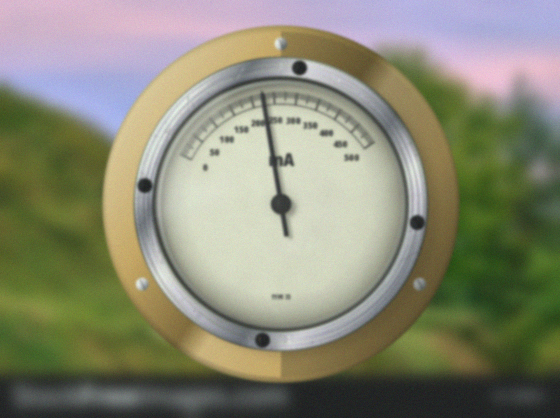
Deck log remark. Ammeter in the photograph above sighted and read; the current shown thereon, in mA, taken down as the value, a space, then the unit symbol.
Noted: 225 mA
